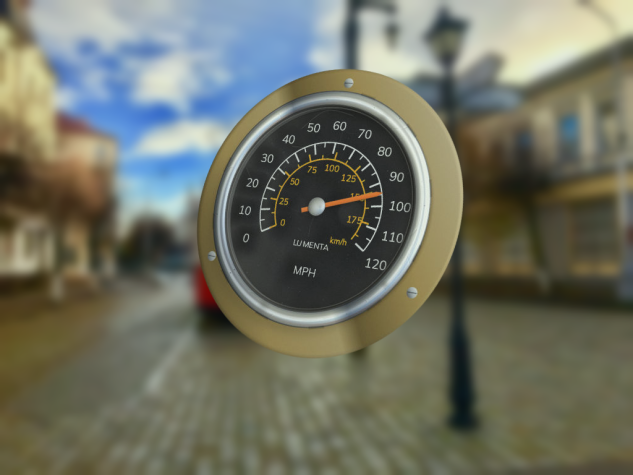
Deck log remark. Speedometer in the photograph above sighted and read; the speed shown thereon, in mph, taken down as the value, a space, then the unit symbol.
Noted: 95 mph
